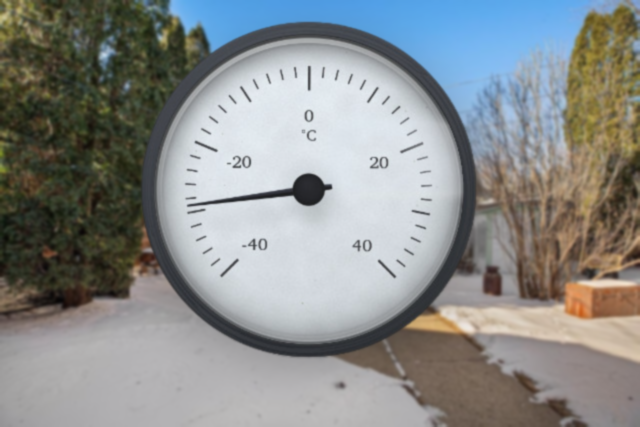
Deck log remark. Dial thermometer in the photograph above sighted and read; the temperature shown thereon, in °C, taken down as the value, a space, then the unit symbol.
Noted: -29 °C
